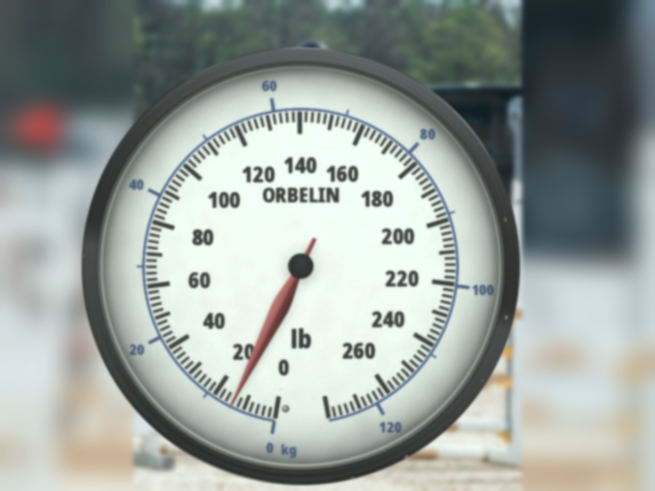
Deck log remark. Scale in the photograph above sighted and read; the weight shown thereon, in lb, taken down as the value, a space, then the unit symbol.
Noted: 14 lb
